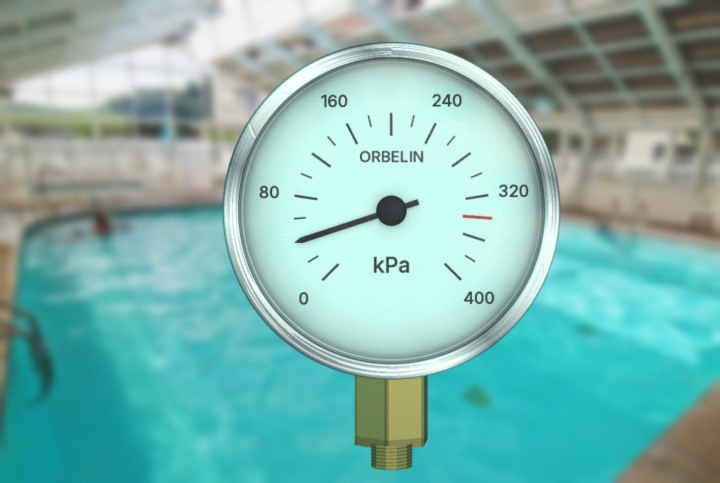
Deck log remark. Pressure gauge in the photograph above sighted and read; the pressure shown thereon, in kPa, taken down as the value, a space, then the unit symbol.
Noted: 40 kPa
